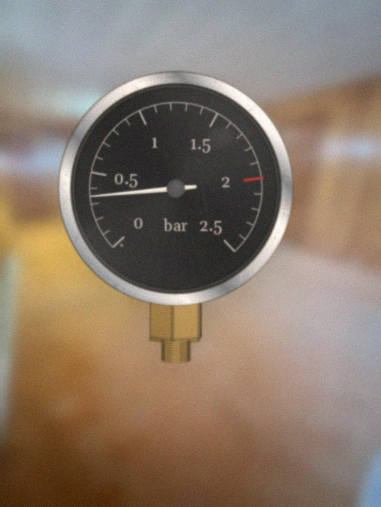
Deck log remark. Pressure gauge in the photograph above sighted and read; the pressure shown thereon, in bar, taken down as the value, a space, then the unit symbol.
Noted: 0.35 bar
